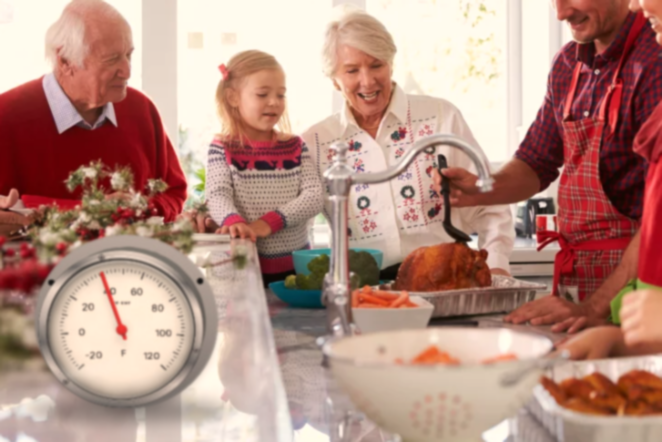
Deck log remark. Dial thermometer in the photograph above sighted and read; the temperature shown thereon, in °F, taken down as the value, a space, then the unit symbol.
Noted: 40 °F
